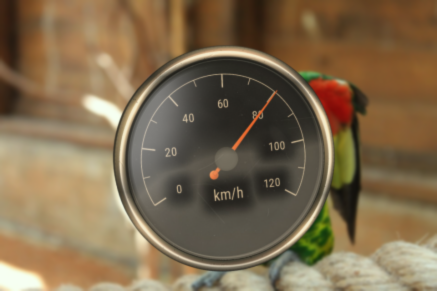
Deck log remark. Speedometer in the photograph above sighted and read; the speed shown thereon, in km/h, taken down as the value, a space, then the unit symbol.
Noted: 80 km/h
